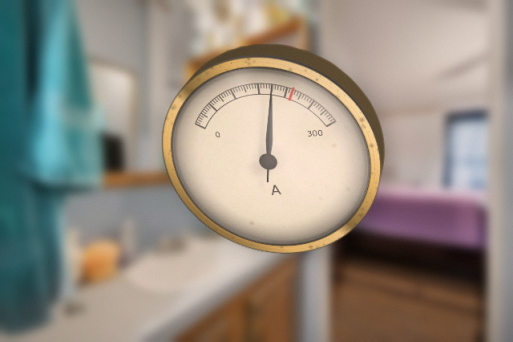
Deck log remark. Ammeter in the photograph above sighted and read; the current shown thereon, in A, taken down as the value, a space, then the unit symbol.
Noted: 175 A
